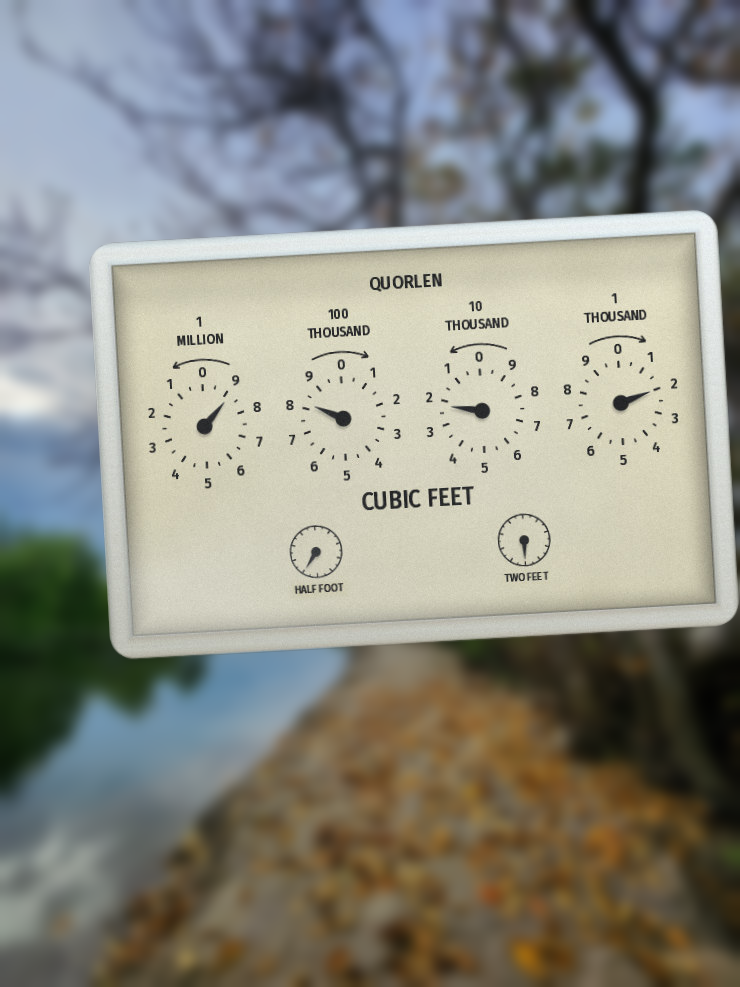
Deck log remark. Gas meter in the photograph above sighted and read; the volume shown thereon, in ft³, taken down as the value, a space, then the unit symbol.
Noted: 882200 ft³
